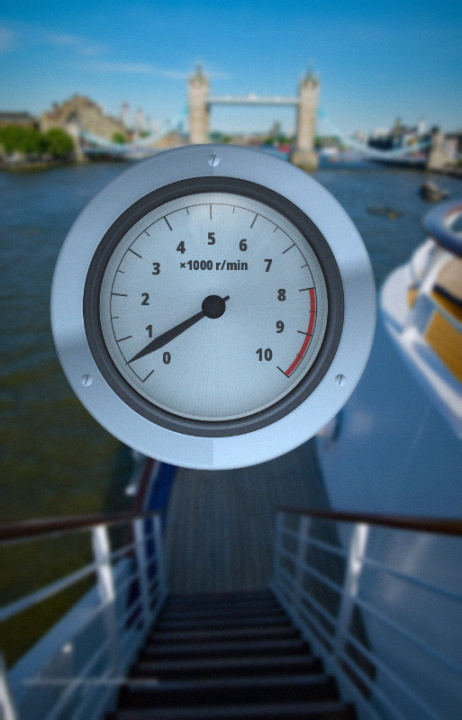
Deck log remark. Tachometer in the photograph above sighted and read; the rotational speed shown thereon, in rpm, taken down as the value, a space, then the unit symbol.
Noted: 500 rpm
